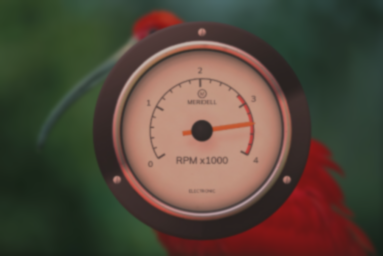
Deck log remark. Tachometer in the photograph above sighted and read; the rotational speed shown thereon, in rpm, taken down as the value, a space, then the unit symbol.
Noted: 3400 rpm
